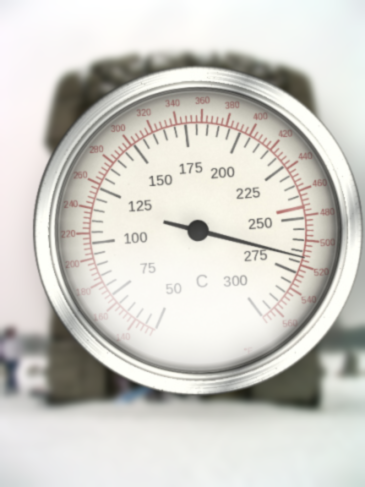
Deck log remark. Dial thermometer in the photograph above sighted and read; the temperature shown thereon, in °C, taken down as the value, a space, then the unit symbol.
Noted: 267.5 °C
